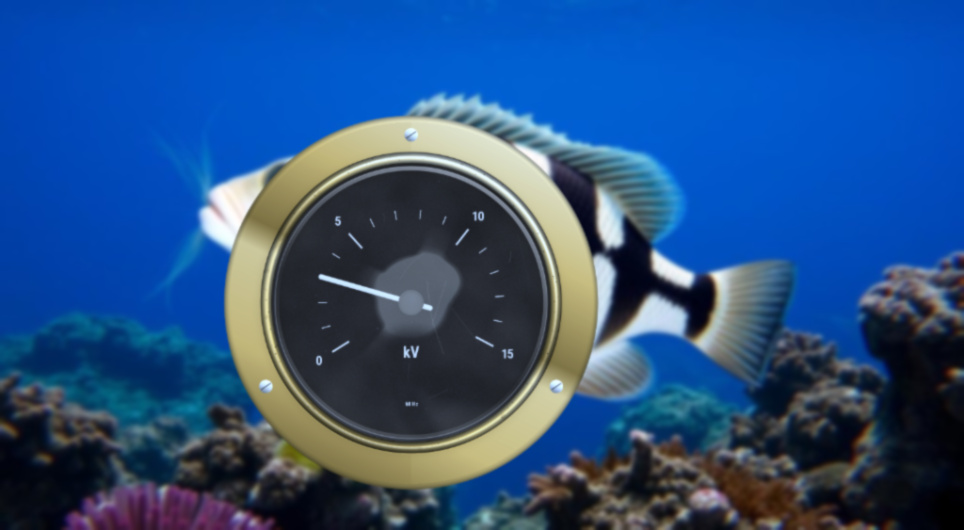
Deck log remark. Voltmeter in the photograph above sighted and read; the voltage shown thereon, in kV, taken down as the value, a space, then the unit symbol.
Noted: 3 kV
